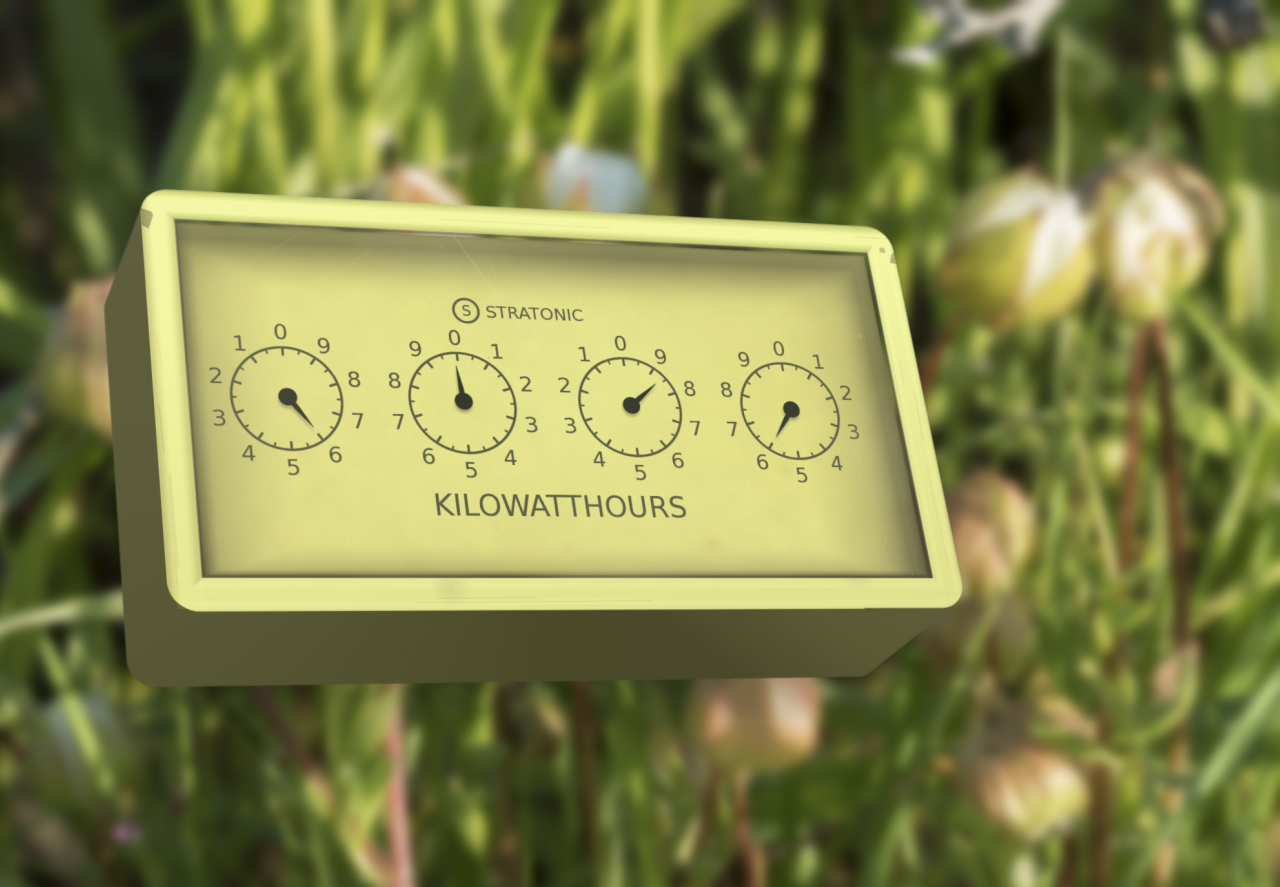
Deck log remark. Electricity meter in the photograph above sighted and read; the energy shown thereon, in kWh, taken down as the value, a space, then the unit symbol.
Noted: 5986 kWh
